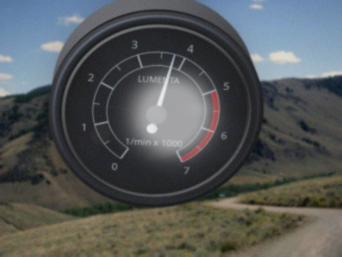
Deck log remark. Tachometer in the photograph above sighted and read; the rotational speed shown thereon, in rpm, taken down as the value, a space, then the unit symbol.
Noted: 3750 rpm
